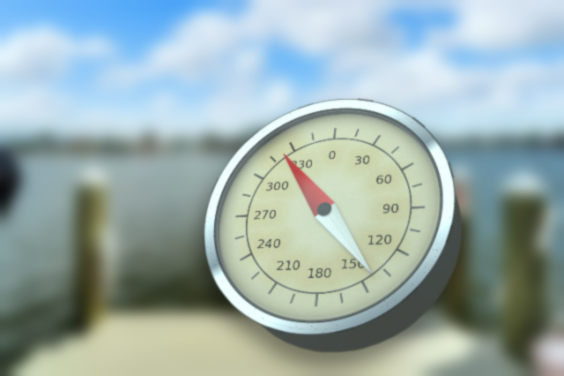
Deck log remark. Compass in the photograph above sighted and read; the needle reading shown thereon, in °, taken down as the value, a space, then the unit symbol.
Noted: 322.5 °
